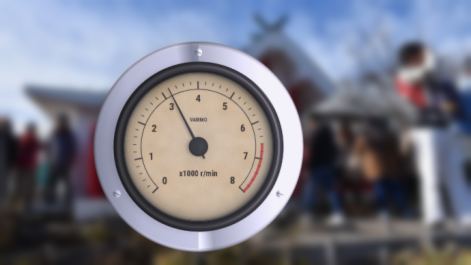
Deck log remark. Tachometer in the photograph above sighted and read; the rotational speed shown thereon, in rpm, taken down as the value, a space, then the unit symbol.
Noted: 3200 rpm
